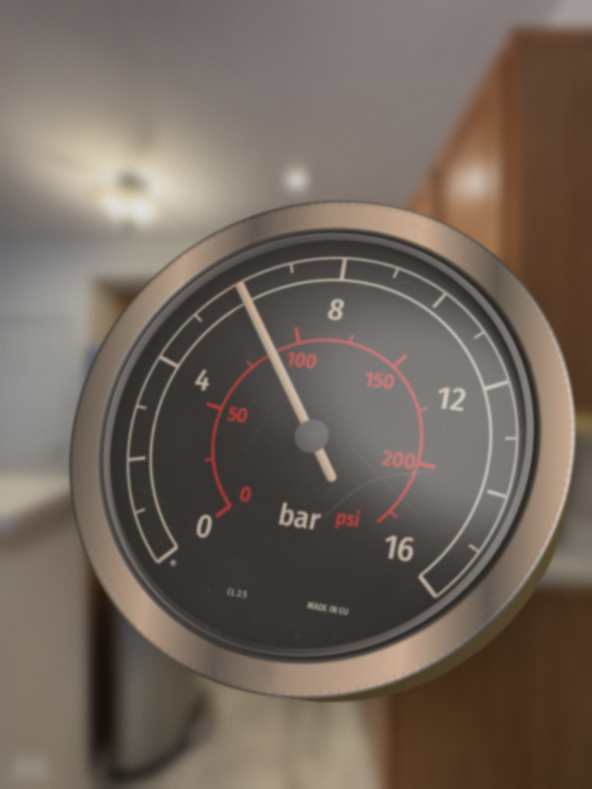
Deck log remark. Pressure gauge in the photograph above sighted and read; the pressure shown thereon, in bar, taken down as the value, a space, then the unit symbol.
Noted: 6 bar
